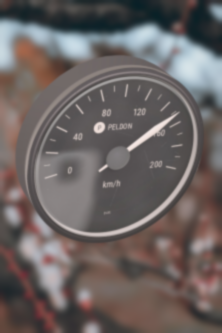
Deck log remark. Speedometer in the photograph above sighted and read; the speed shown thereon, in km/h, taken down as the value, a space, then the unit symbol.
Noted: 150 km/h
